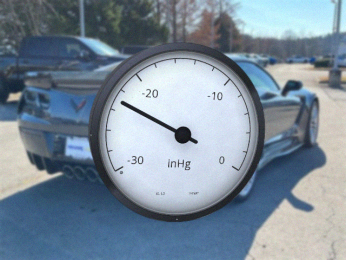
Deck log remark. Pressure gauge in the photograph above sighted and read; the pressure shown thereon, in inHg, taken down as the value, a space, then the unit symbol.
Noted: -23 inHg
